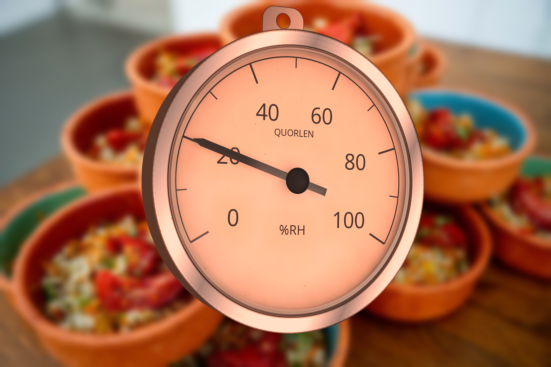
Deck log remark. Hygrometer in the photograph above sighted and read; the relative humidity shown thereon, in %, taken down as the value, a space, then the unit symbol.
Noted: 20 %
